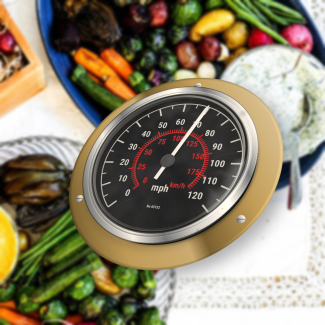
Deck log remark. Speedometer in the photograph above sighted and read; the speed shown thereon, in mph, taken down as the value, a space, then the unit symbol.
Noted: 70 mph
